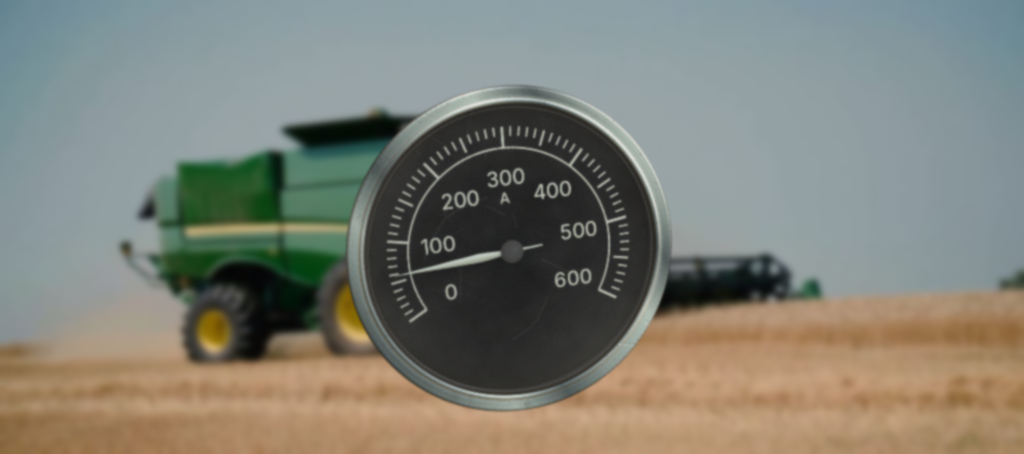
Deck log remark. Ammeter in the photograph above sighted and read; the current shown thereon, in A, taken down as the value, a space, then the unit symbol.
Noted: 60 A
